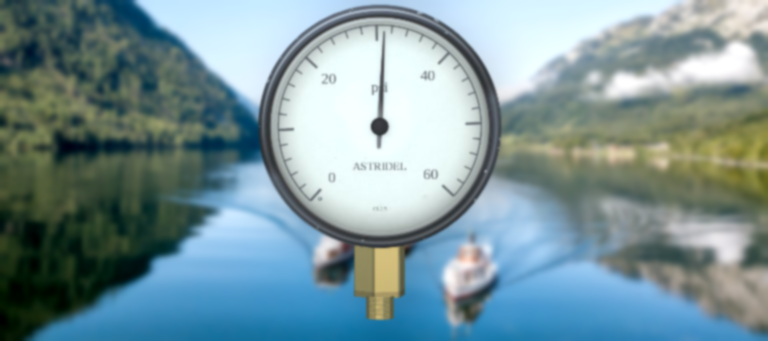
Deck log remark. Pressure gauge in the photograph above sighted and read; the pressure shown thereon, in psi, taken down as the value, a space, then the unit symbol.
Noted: 31 psi
